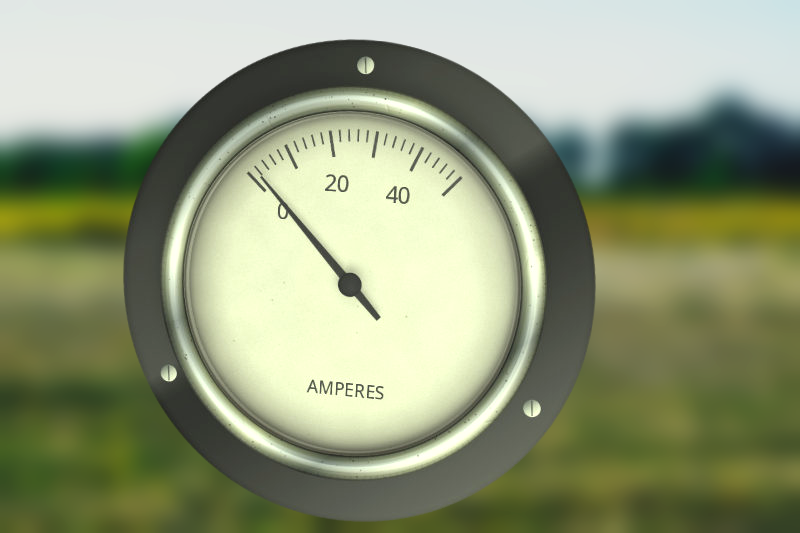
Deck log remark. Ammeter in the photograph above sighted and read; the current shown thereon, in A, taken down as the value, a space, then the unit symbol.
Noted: 2 A
